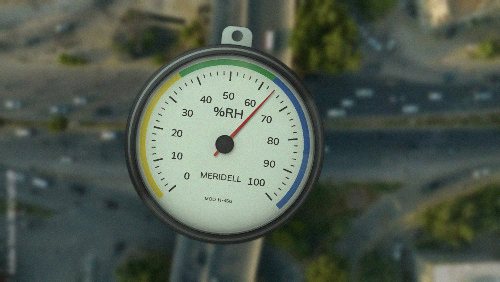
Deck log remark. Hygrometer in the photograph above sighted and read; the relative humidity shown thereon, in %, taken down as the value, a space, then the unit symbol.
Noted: 64 %
